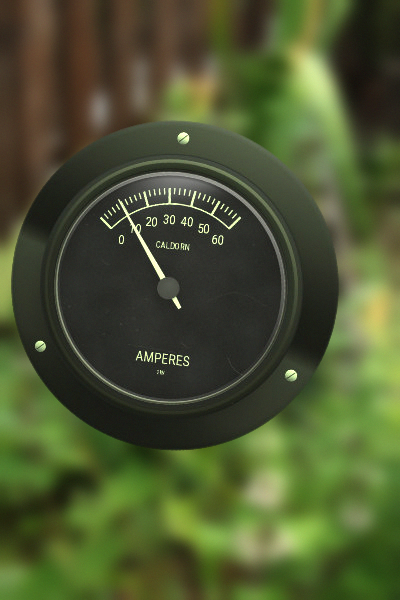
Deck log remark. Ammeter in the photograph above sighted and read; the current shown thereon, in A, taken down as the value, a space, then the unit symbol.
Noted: 10 A
